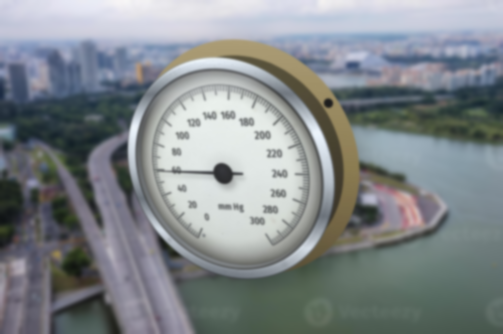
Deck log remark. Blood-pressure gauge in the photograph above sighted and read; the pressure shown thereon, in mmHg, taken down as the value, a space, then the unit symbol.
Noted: 60 mmHg
